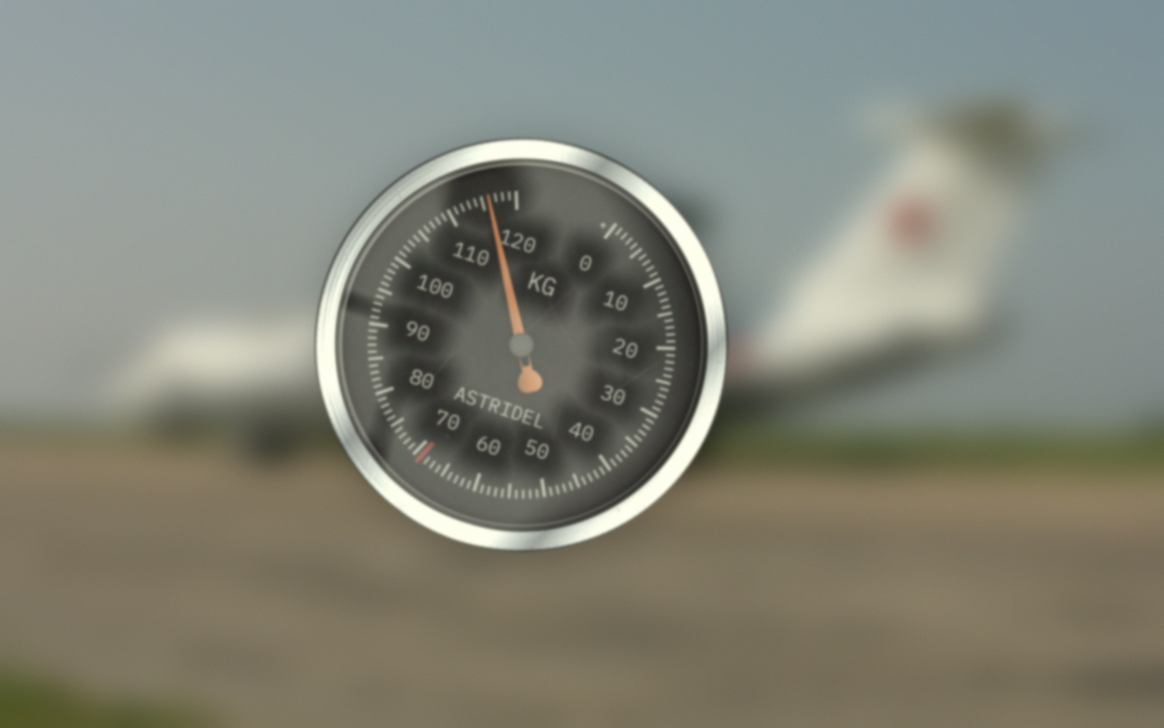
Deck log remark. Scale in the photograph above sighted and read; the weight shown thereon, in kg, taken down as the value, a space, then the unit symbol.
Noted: 116 kg
